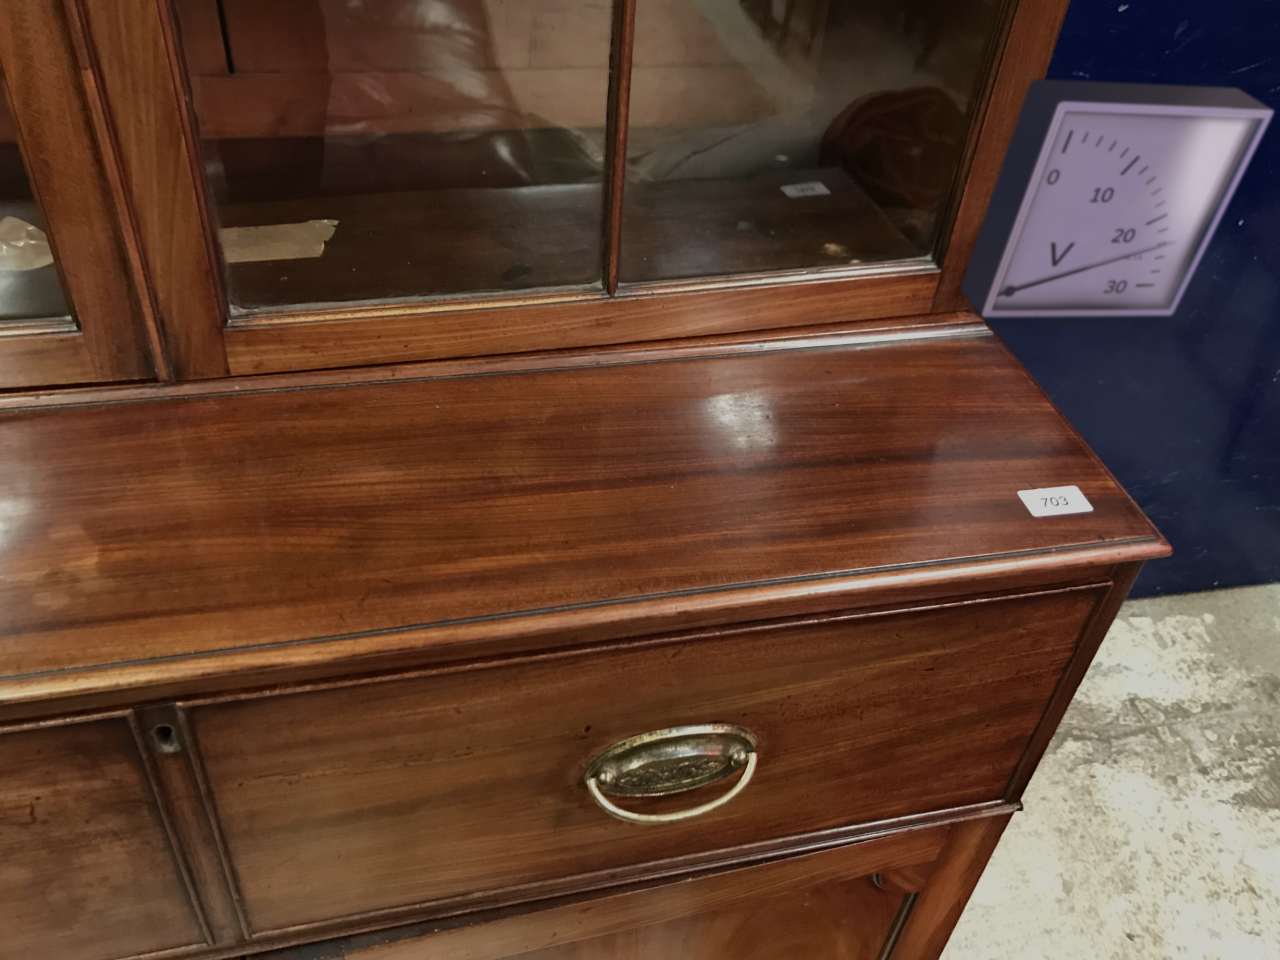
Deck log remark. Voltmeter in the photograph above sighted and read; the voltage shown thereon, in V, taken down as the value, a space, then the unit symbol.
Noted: 24 V
